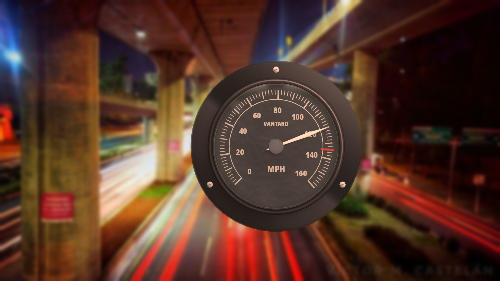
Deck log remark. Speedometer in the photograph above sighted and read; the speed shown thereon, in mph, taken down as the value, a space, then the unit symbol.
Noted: 120 mph
